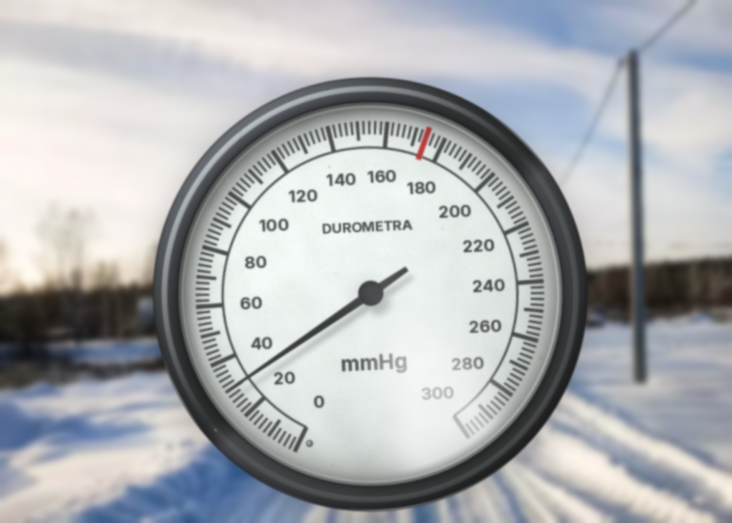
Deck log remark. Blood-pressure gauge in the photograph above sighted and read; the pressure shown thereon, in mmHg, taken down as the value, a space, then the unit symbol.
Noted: 30 mmHg
